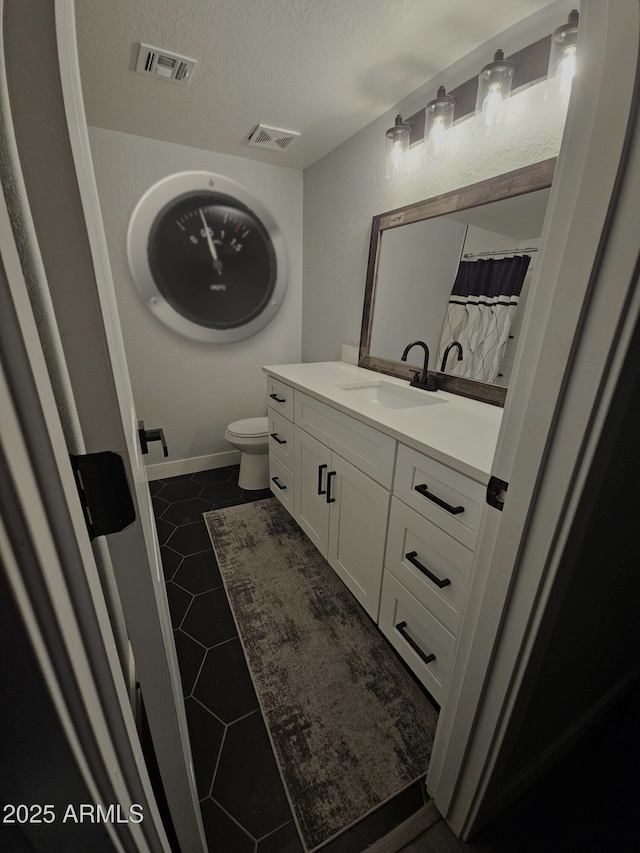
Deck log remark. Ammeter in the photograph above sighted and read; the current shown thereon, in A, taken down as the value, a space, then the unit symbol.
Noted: 0.5 A
